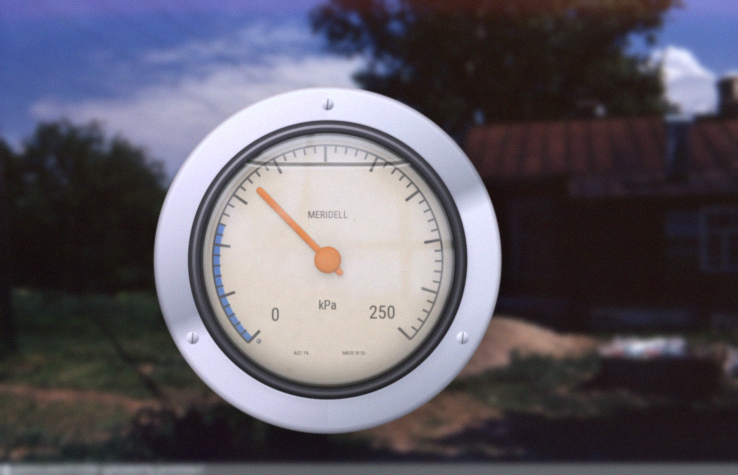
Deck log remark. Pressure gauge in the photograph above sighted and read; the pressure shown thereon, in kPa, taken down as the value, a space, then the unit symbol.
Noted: 85 kPa
